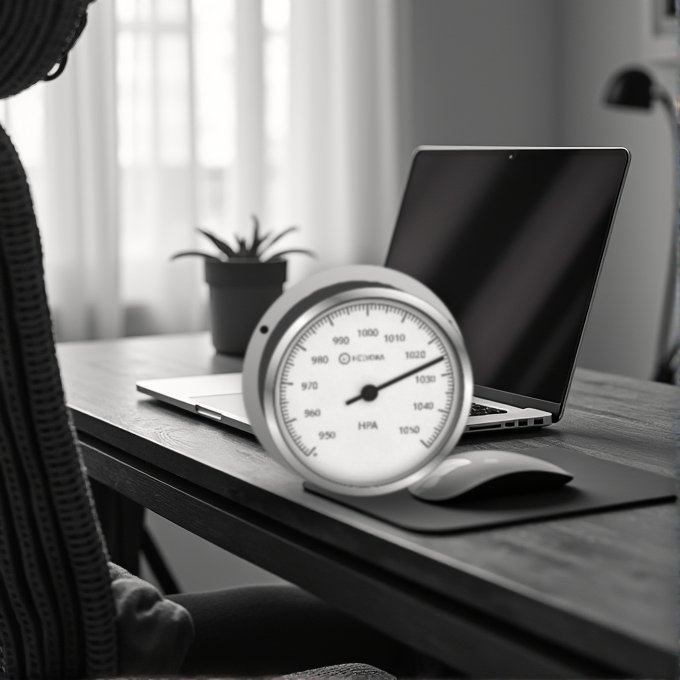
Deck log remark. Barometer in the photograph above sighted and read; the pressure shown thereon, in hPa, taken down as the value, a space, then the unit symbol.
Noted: 1025 hPa
